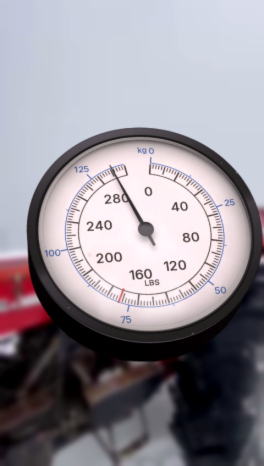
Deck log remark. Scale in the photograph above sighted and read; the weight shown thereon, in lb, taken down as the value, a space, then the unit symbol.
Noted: 290 lb
